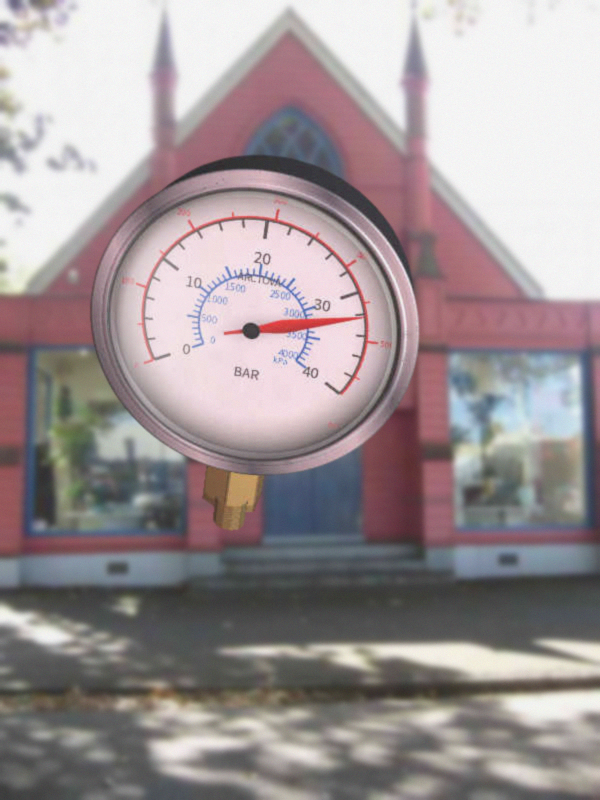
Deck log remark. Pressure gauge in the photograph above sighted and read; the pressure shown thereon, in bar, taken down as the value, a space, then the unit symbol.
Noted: 32 bar
